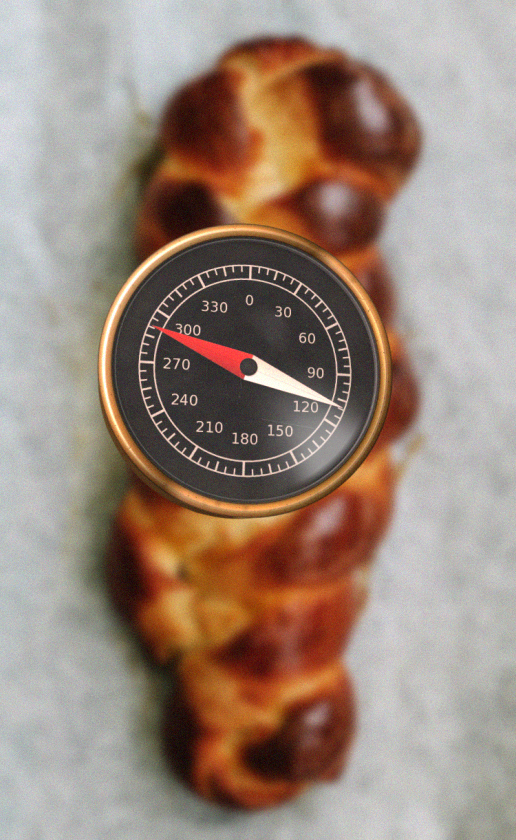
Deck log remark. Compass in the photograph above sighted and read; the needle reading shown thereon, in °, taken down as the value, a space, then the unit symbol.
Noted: 290 °
